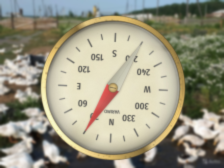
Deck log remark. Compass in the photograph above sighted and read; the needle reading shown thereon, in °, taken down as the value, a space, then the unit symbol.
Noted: 30 °
